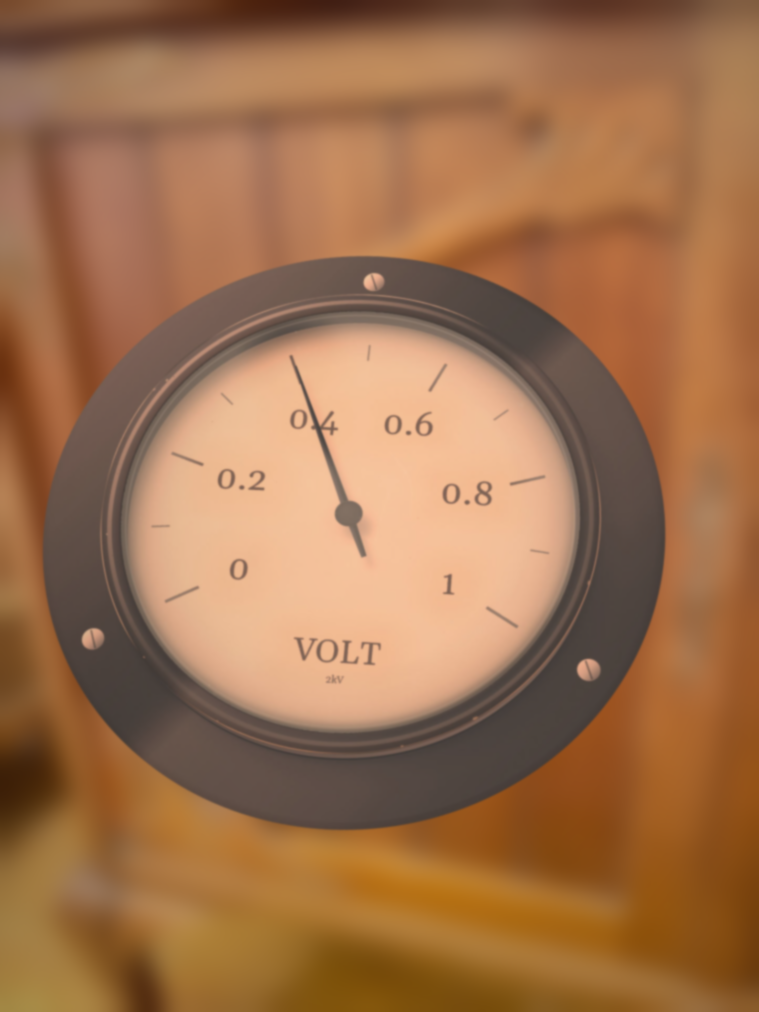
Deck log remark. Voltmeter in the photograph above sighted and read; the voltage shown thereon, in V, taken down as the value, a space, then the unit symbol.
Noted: 0.4 V
